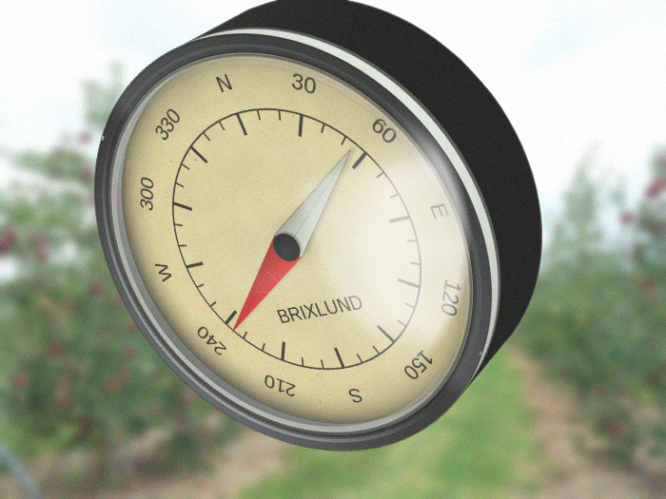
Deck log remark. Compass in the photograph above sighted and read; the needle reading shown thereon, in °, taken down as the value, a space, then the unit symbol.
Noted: 235 °
